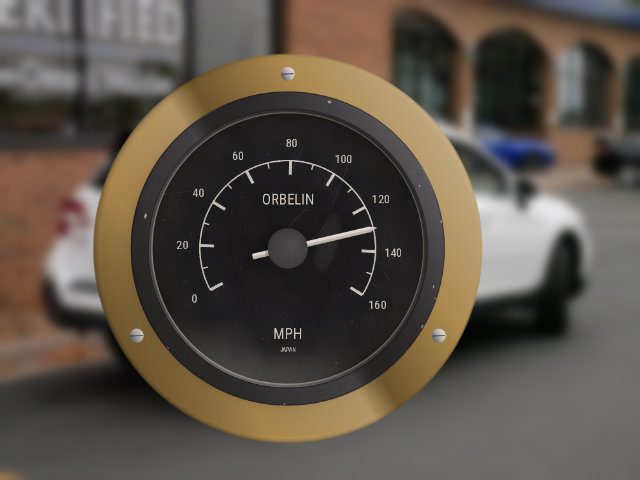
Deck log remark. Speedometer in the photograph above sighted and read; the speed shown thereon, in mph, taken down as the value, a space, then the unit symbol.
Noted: 130 mph
